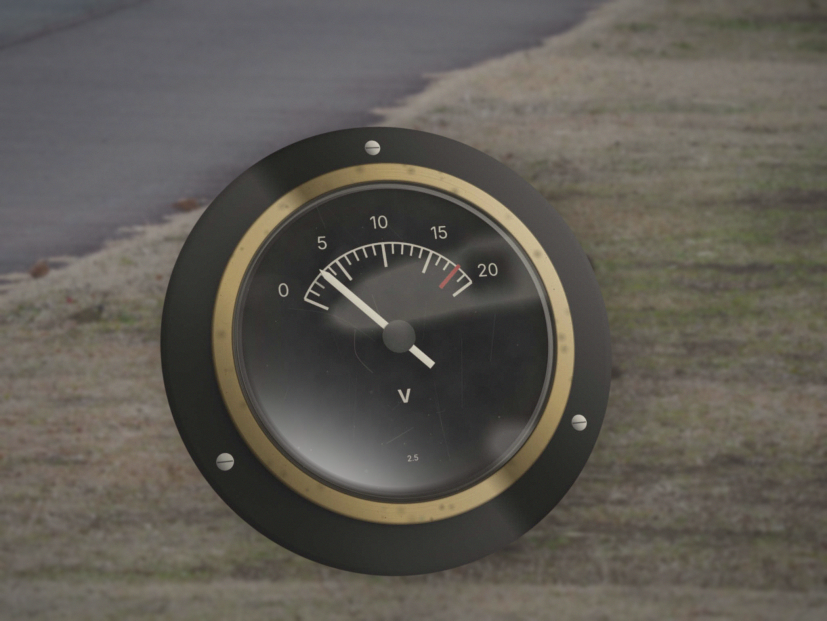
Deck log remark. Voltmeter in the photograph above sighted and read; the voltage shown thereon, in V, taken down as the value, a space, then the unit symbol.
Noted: 3 V
